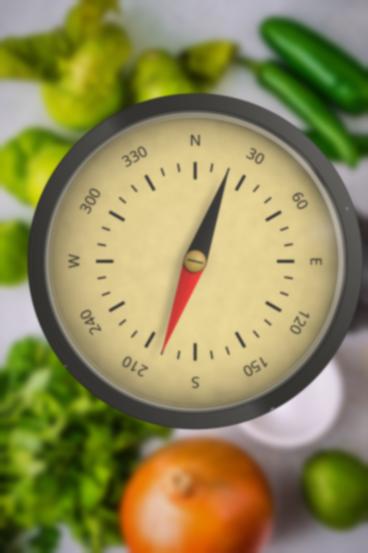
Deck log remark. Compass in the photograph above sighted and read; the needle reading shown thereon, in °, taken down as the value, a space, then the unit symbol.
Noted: 200 °
